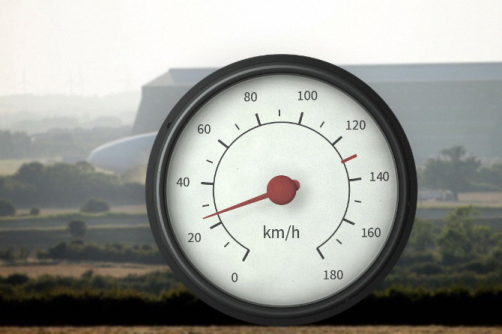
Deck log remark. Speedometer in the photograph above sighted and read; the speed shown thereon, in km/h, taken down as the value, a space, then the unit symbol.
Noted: 25 km/h
